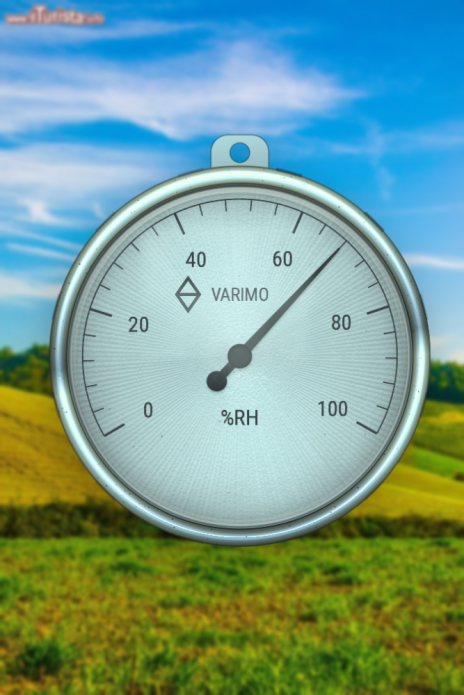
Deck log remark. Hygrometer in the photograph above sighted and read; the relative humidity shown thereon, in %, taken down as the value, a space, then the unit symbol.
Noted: 68 %
